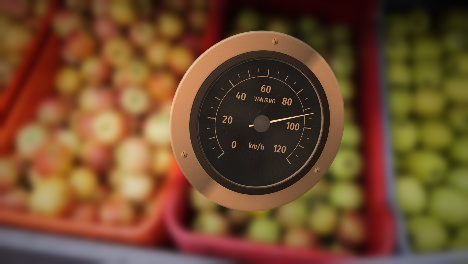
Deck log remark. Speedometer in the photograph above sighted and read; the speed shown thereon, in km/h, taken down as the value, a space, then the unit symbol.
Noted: 92.5 km/h
